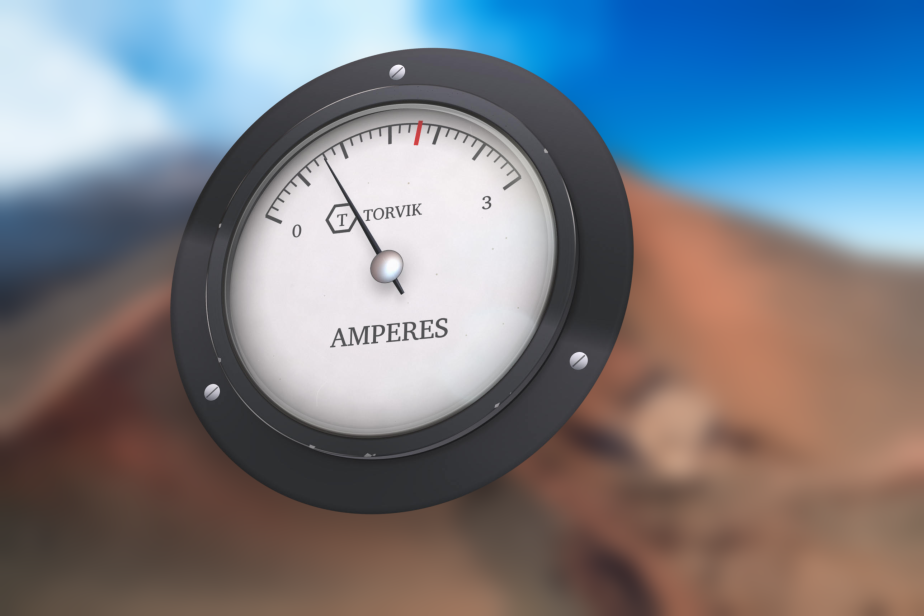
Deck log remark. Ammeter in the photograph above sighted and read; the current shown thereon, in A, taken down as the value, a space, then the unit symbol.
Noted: 0.8 A
